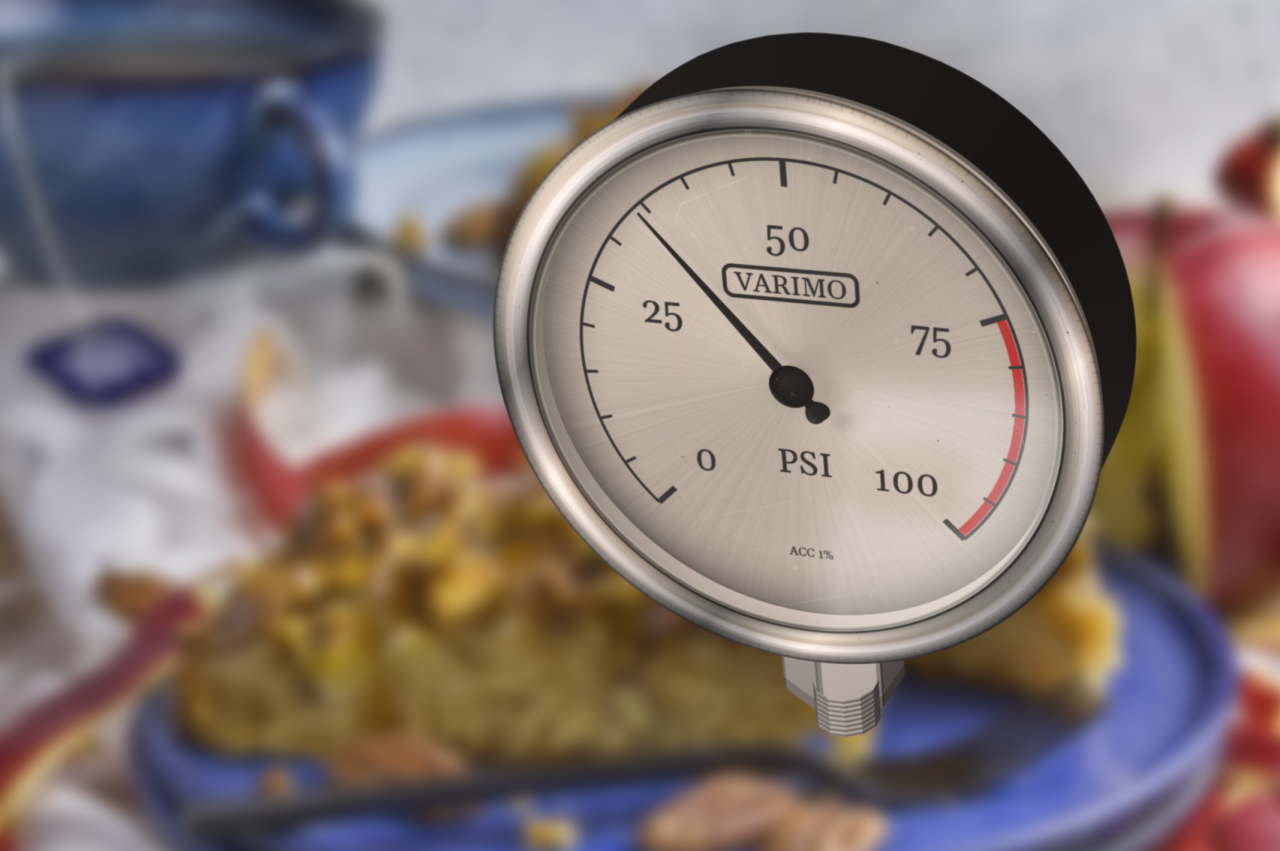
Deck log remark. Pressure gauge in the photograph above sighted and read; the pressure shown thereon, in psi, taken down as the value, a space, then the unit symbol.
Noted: 35 psi
